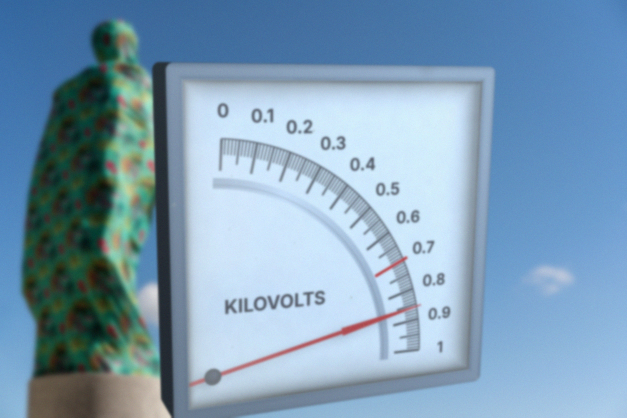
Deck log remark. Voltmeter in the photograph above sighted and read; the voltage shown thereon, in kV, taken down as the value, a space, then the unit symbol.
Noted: 0.85 kV
